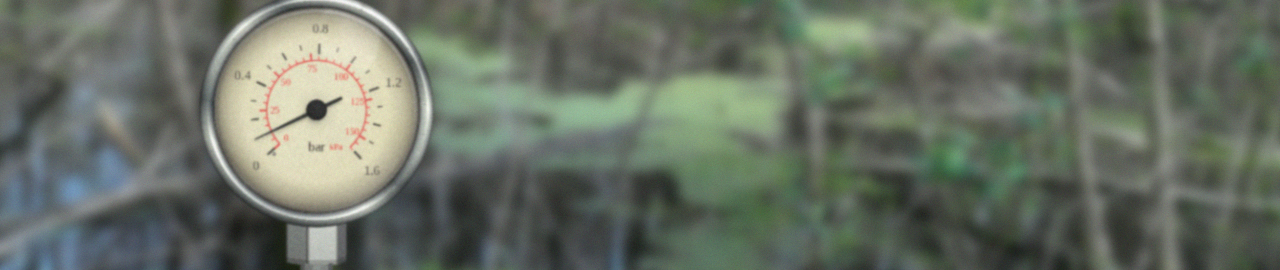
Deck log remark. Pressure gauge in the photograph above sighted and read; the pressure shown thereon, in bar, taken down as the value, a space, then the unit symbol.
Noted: 0.1 bar
